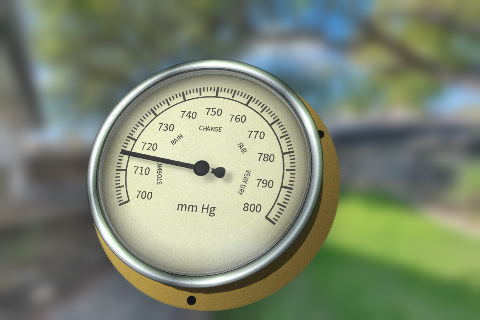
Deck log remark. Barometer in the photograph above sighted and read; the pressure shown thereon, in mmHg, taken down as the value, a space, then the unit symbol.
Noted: 715 mmHg
